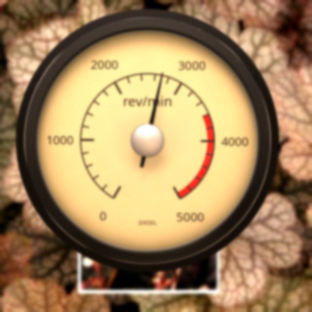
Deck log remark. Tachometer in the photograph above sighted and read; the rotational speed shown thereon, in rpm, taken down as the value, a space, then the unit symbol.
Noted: 2700 rpm
